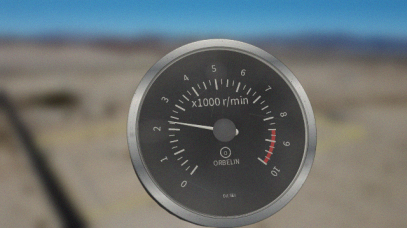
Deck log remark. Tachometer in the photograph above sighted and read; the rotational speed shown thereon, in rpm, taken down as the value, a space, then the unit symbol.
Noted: 2250 rpm
